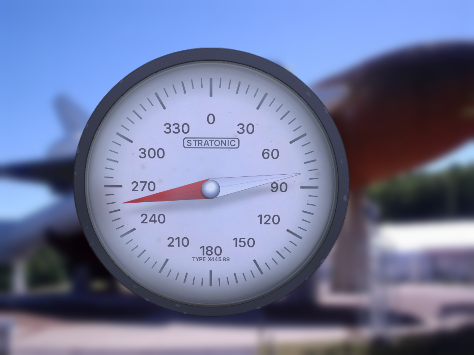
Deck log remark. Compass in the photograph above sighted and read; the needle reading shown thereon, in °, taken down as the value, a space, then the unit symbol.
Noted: 260 °
